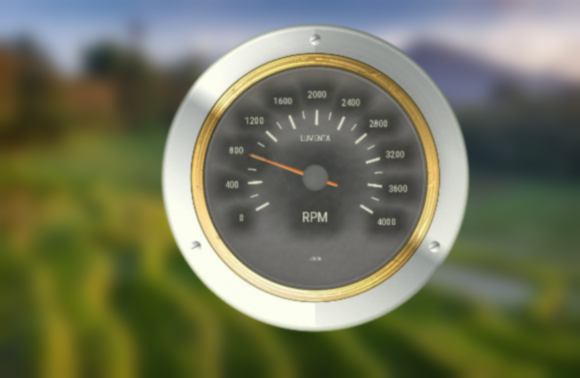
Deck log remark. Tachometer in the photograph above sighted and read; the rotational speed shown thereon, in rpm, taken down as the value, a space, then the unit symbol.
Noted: 800 rpm
